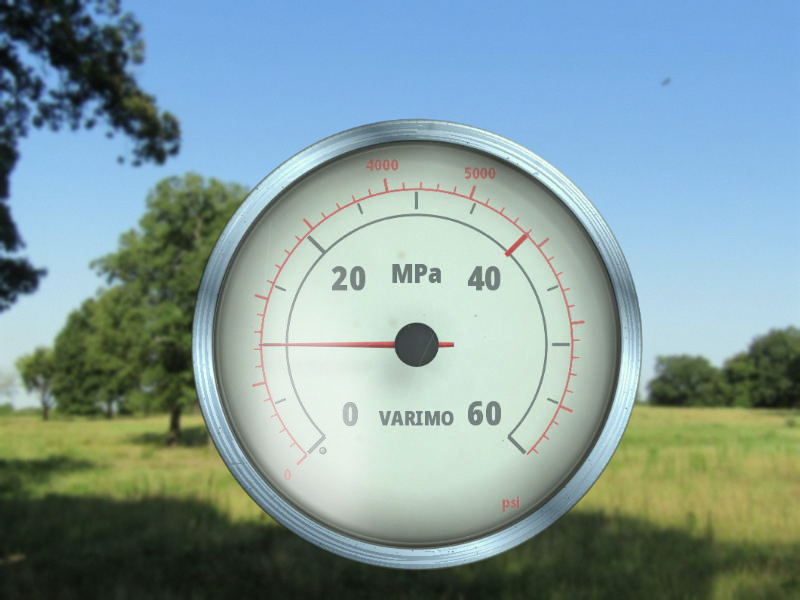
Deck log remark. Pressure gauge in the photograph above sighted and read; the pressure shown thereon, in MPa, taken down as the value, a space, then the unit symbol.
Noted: 10 MPa
